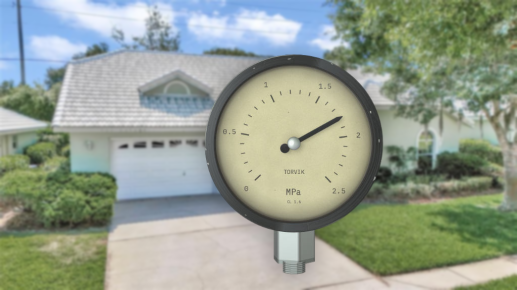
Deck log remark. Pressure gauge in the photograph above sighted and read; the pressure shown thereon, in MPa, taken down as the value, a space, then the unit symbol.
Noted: 1.8 MPa
